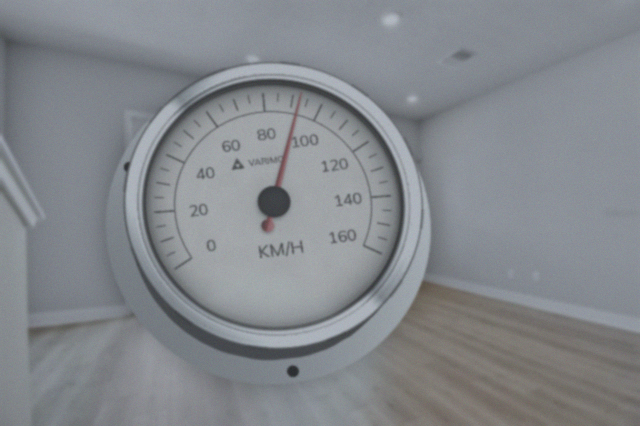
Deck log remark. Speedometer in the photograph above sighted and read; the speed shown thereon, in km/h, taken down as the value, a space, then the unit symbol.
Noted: 92.5 km/h
